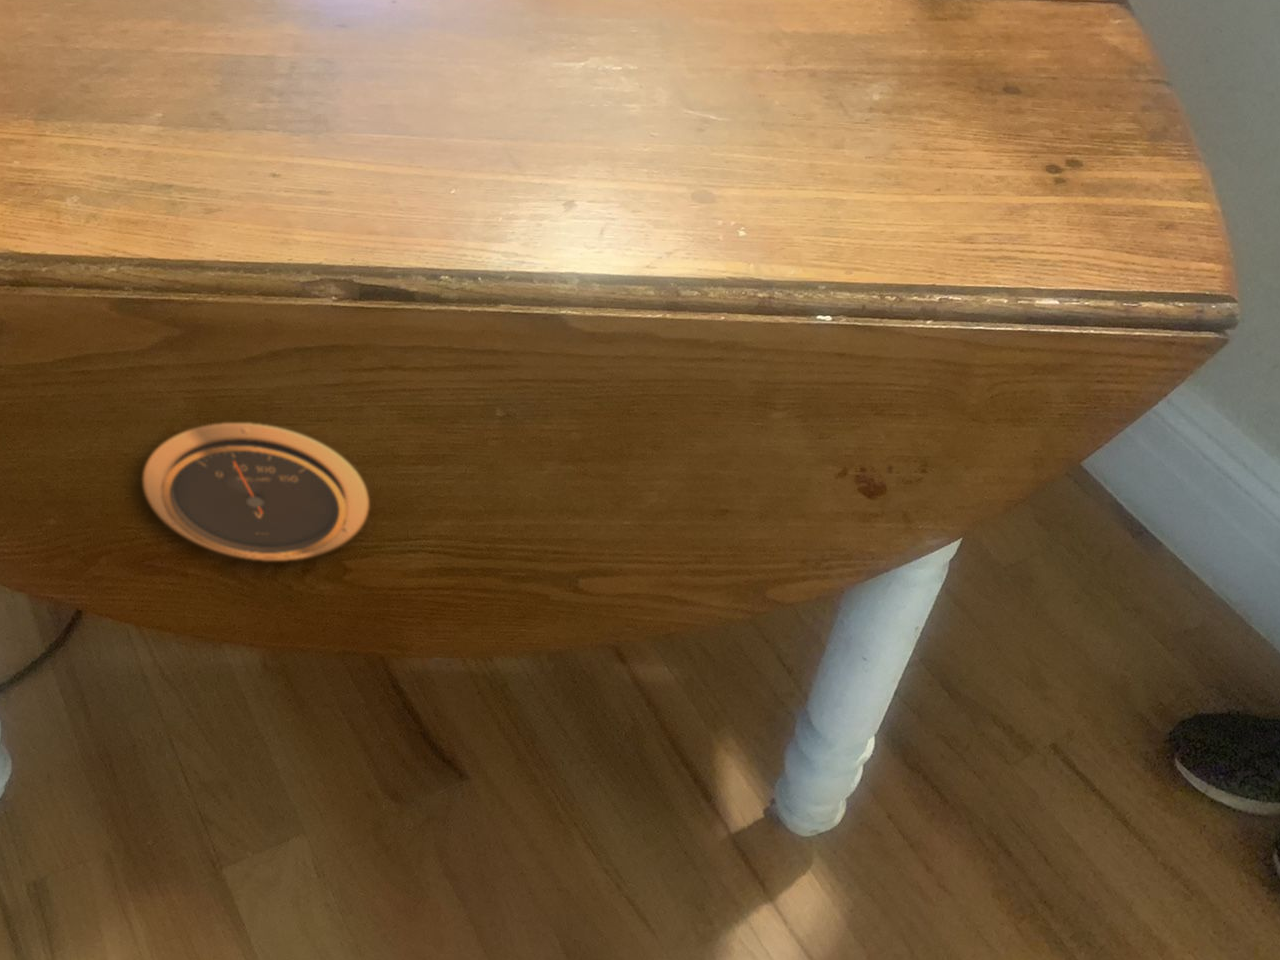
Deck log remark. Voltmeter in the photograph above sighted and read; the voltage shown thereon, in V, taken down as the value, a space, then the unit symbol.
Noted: 50 V
